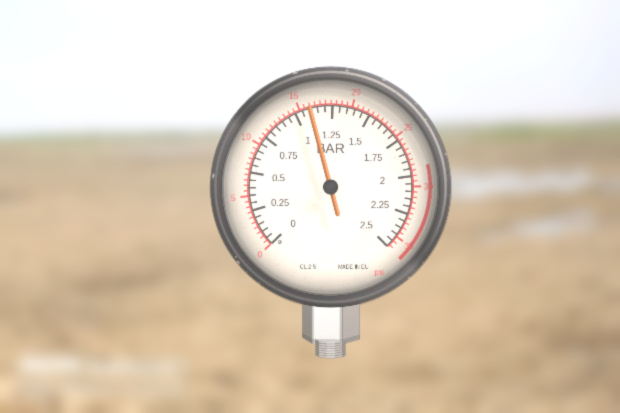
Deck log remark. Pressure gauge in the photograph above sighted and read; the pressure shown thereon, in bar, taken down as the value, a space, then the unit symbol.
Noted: 1.1 bar
